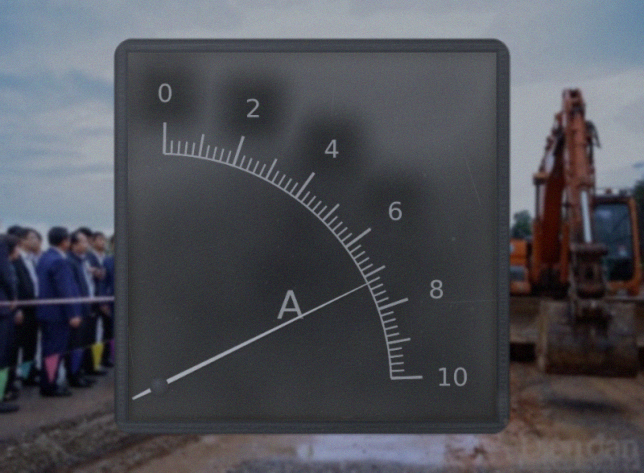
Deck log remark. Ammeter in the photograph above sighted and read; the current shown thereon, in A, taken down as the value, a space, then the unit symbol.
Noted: 7.2 A
